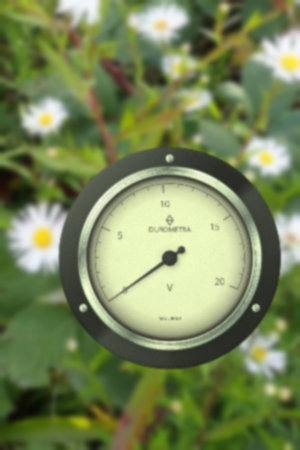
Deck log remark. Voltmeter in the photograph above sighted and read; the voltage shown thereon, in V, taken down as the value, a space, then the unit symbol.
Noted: 0 V
